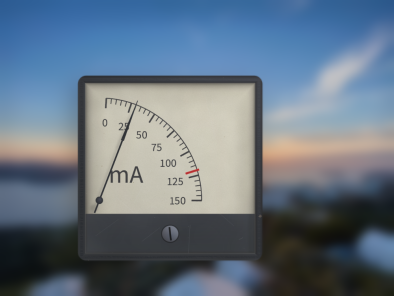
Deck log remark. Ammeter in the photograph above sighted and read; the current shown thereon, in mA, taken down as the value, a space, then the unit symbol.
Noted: 30 mA
